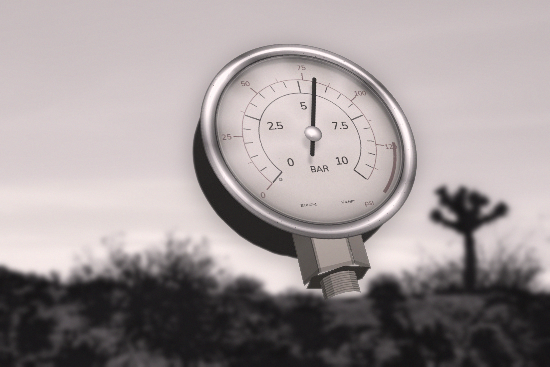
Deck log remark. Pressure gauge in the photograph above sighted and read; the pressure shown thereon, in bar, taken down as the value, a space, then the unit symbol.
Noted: 5.5 bar
